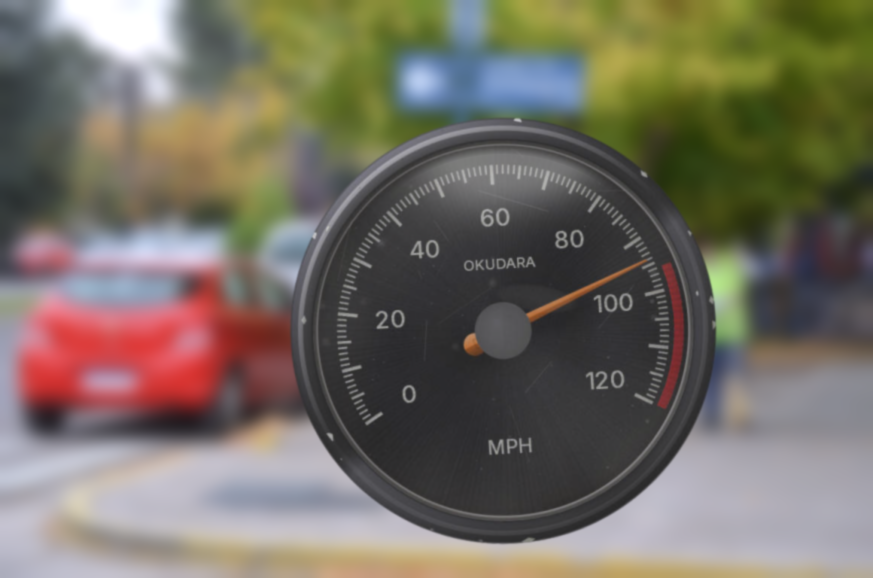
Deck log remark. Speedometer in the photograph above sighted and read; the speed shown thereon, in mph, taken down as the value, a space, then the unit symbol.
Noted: 94 mph
